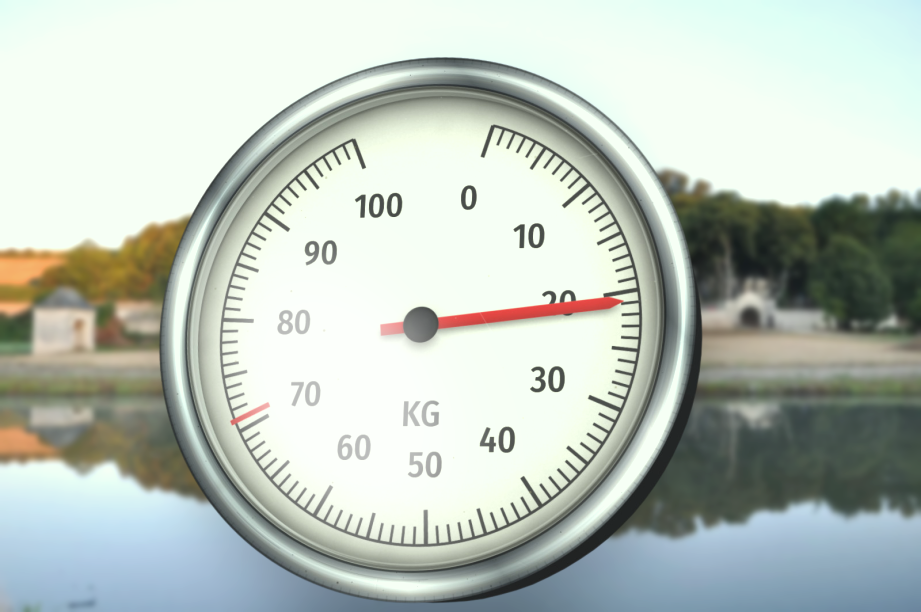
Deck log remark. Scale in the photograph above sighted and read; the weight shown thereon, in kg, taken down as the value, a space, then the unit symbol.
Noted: 21 kg
